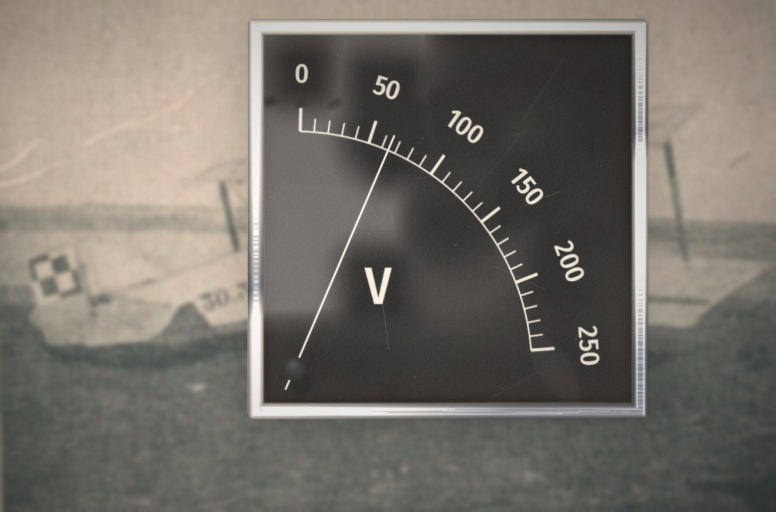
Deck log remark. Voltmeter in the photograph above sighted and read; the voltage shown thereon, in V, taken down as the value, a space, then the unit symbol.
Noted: 65 V
